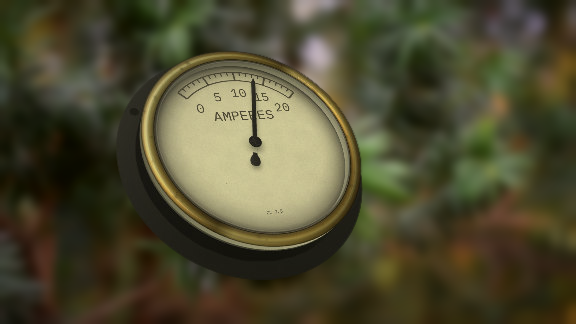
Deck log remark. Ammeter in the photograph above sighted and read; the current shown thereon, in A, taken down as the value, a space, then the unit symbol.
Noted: 13 A
